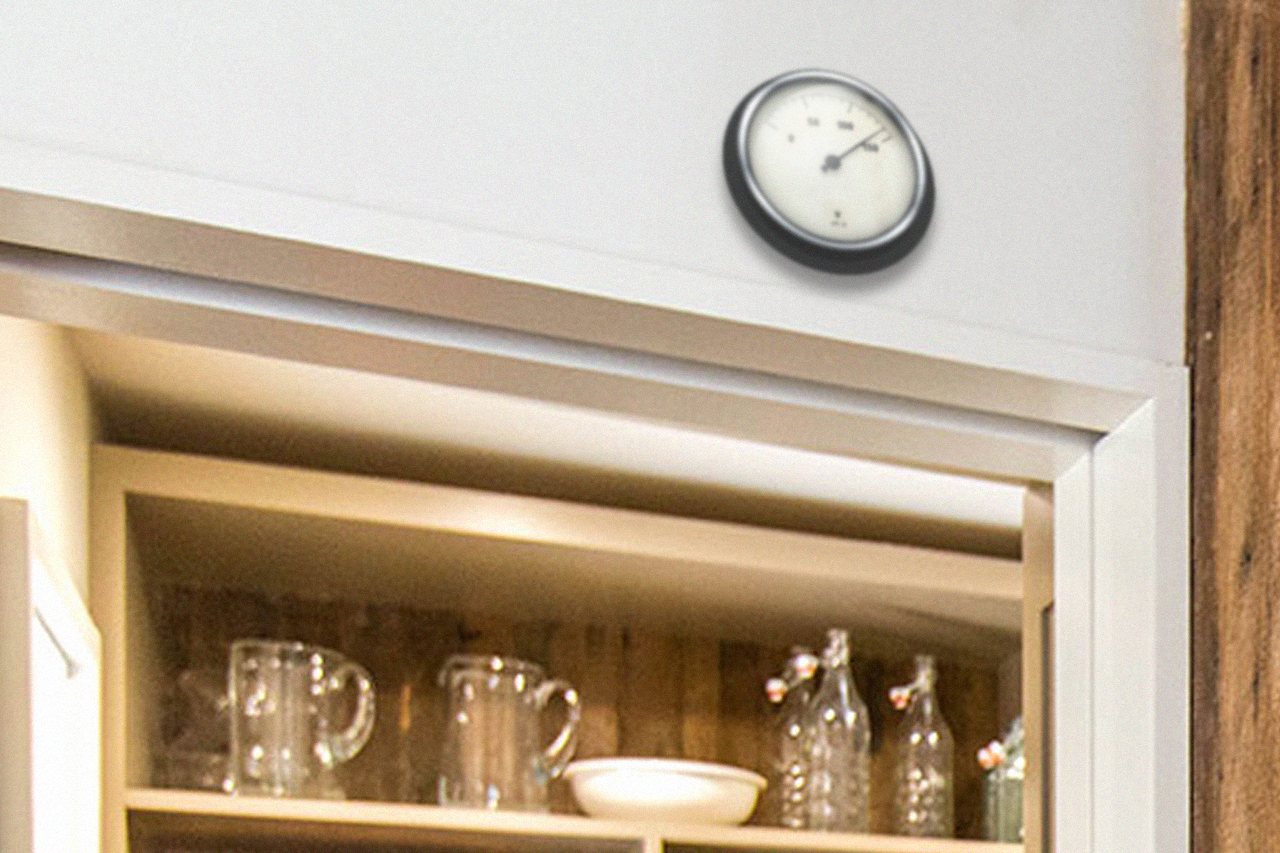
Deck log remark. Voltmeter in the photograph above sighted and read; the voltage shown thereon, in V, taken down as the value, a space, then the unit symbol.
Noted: 140 V
